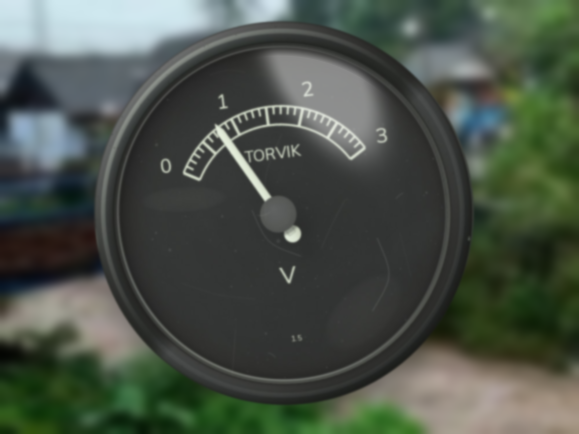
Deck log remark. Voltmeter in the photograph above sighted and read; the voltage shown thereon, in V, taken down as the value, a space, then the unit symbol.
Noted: 0.8 V
